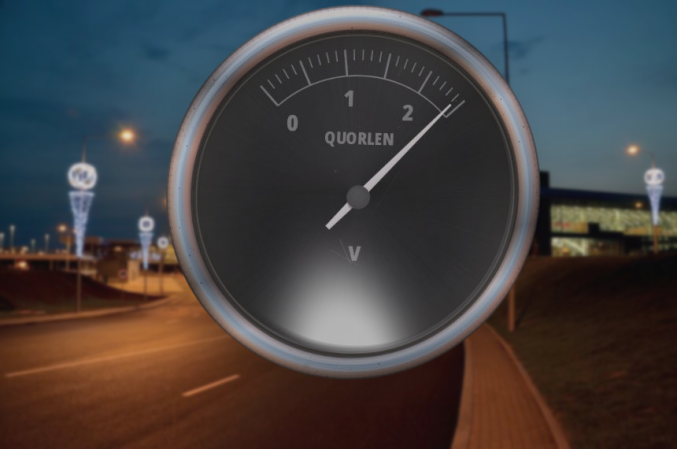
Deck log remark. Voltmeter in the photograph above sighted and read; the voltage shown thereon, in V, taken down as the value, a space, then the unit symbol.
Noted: 2.4 V
